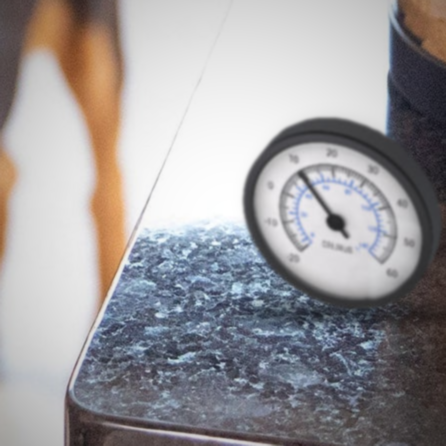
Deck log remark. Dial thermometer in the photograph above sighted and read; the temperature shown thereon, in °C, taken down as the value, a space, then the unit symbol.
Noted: 10 °C
